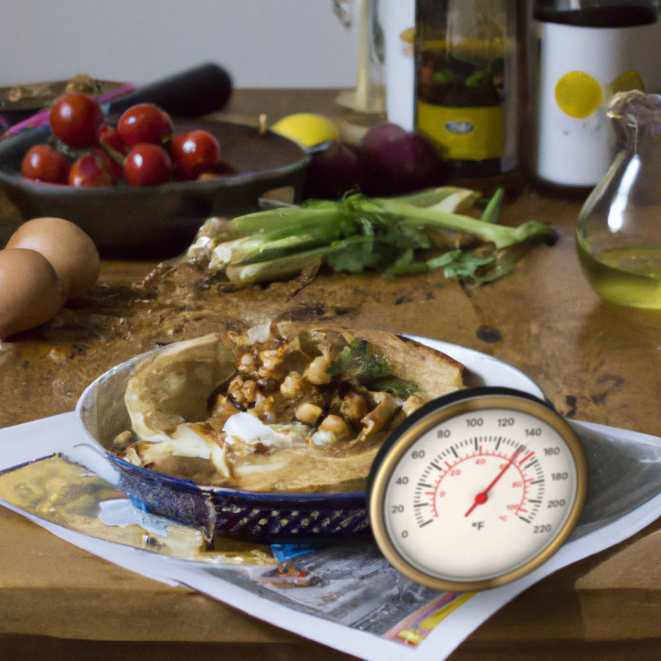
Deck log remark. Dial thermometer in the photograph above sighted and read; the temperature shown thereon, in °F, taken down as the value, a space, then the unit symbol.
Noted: 140 °F
